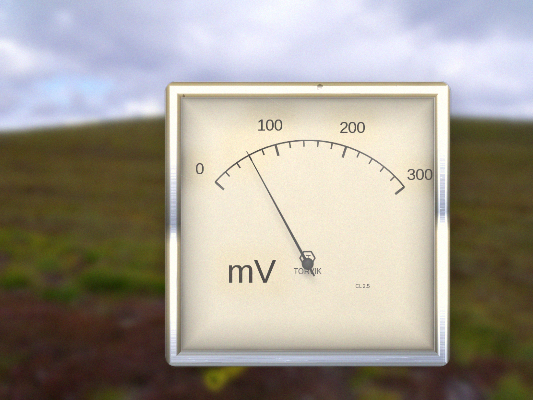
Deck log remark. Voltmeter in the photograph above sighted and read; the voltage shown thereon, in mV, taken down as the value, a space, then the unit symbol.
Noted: 60 mV
